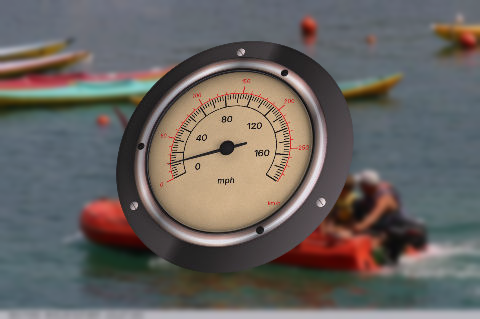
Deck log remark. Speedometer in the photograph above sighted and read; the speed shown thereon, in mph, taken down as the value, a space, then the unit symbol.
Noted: 10 mph
